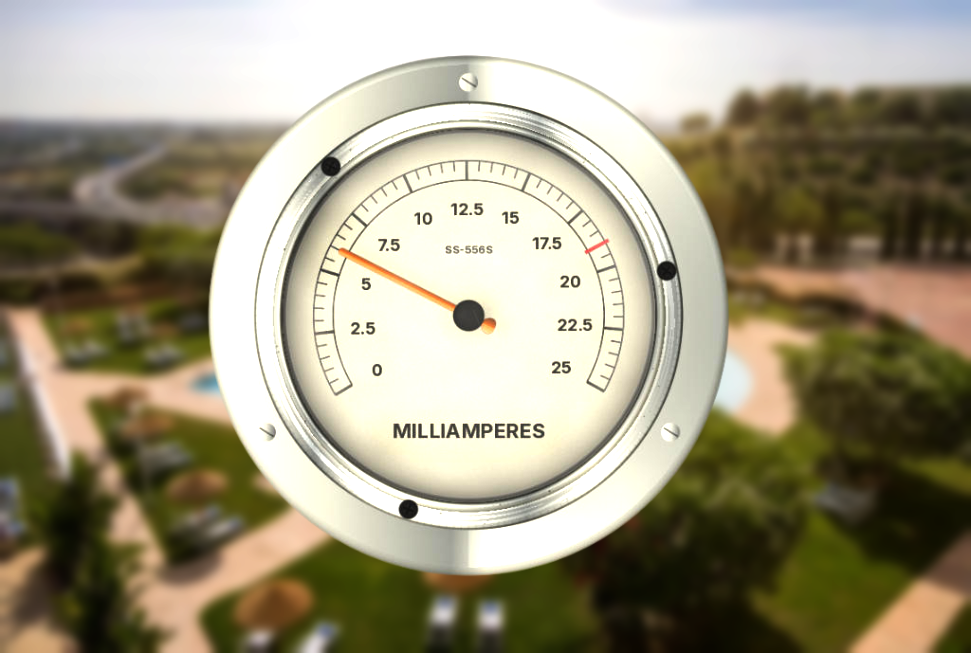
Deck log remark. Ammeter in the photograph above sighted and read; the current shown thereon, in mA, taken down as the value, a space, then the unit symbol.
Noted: 6 mA
